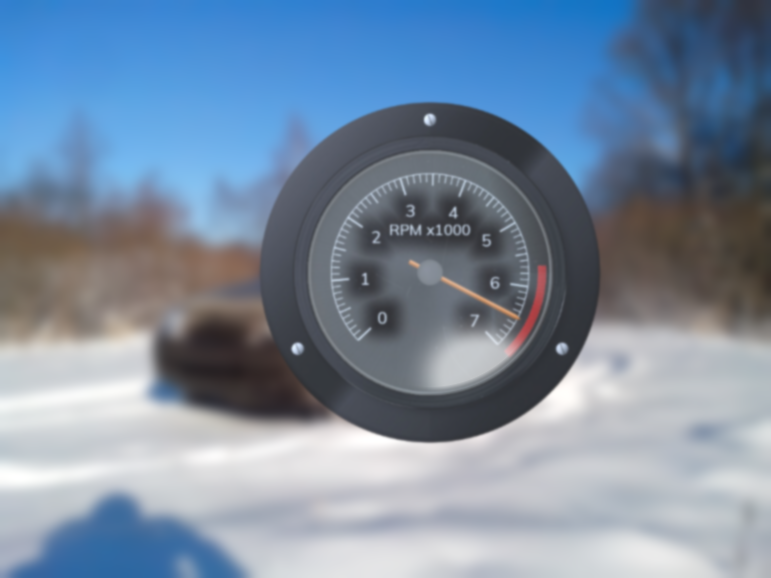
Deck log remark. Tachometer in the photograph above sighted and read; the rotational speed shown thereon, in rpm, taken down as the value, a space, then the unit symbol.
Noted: 6500 rpm
